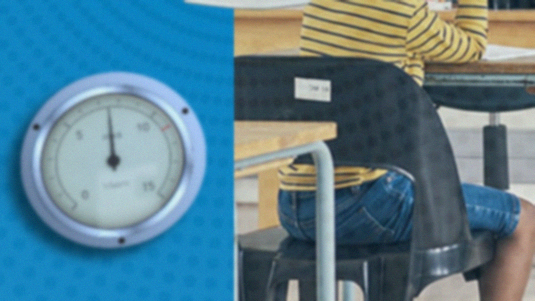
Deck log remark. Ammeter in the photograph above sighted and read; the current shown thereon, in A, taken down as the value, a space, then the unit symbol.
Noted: 7.5 A
